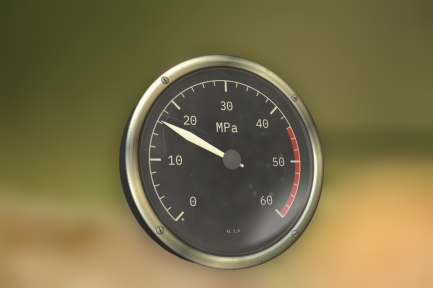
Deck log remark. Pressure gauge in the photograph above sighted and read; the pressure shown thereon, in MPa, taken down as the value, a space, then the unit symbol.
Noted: 16 MPa
